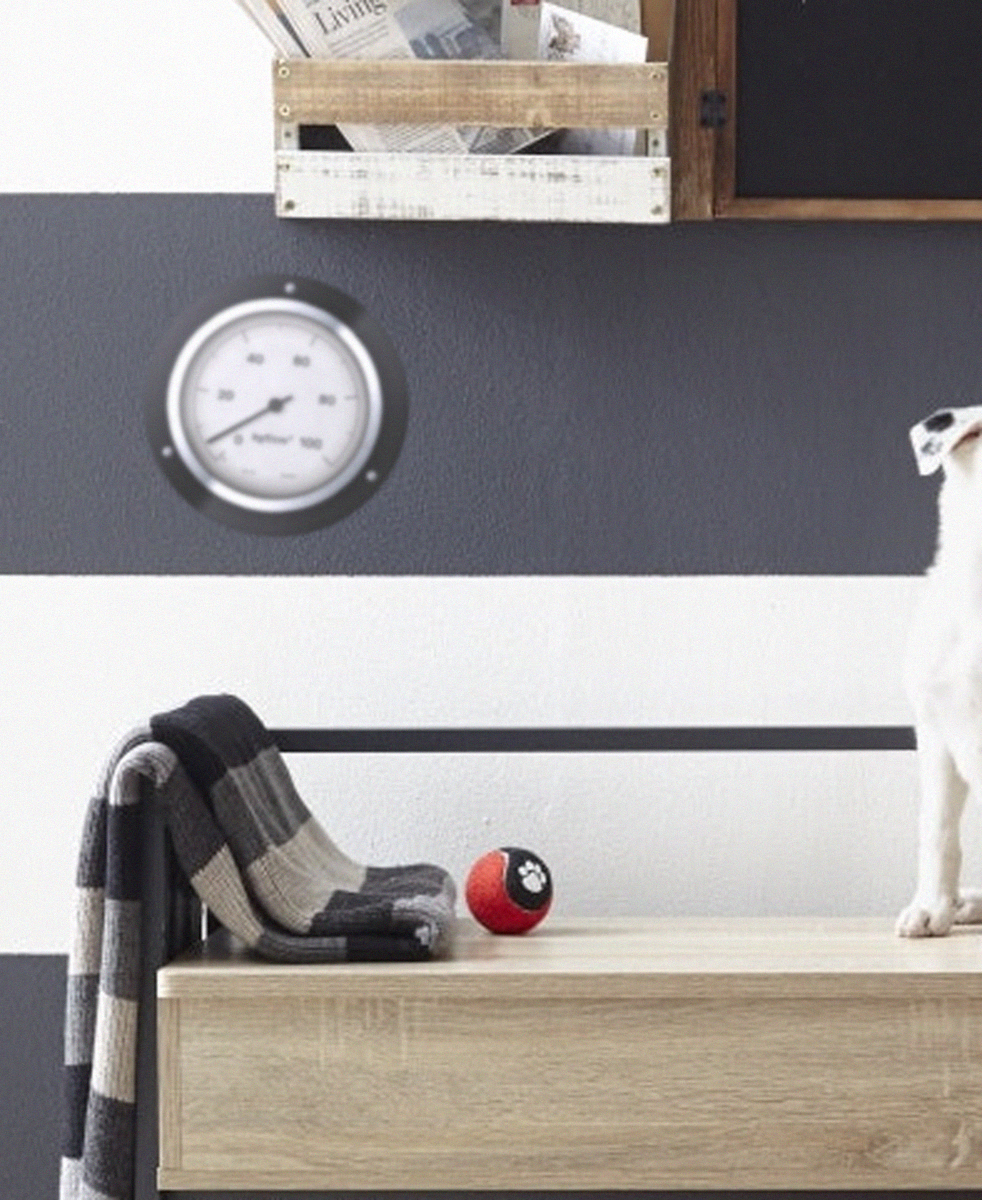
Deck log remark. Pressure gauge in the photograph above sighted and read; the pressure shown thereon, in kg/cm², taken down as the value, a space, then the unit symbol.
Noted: 5 kg/cm²
